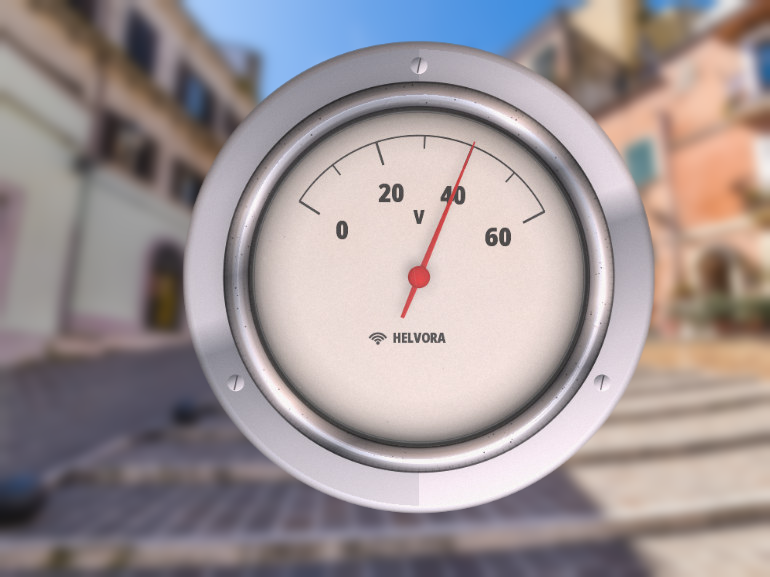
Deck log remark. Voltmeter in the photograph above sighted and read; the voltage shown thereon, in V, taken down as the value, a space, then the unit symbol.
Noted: 40 V
